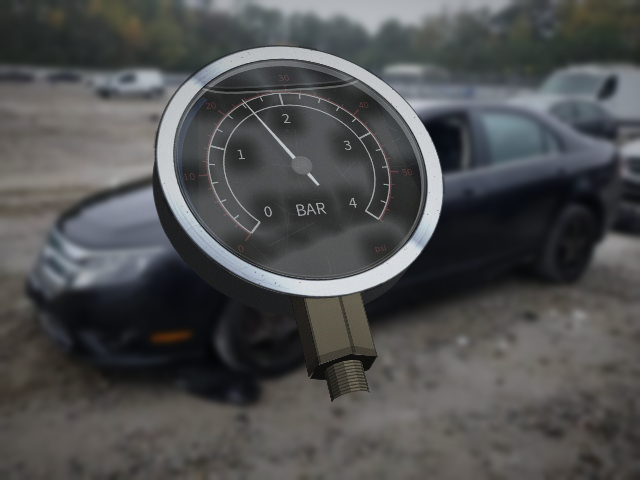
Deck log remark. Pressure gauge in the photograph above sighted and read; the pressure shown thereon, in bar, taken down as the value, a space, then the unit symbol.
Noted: 1.6 bar
